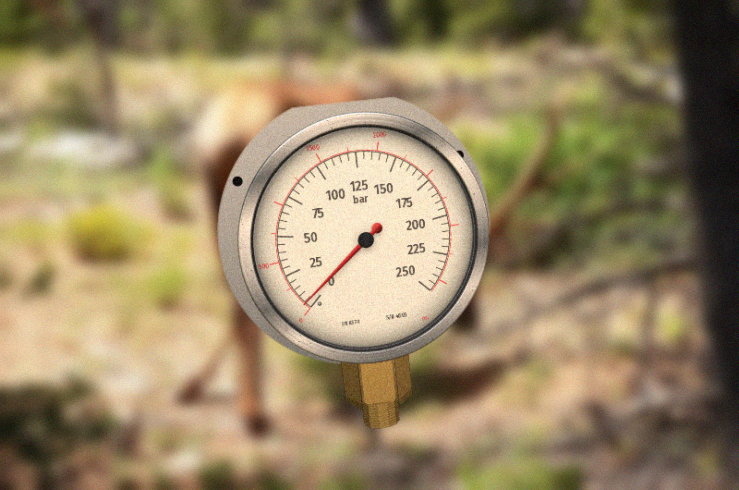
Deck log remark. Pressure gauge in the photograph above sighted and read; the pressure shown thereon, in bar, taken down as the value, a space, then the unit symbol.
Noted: 5 bar
